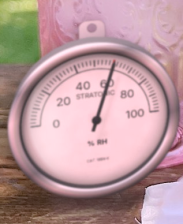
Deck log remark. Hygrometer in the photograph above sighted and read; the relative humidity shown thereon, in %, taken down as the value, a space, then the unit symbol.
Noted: 60 %
